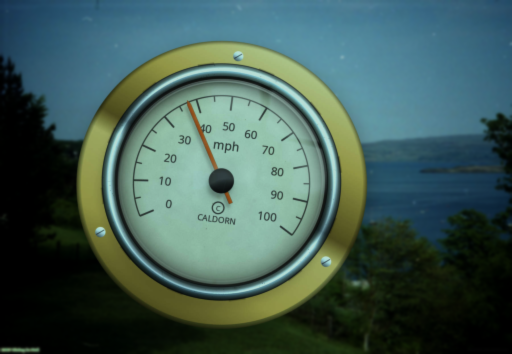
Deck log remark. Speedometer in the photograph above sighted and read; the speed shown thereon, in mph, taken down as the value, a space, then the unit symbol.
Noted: 37.5 mph
